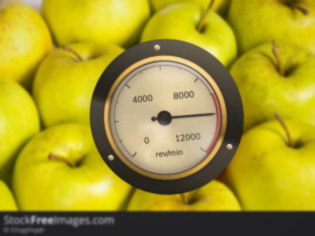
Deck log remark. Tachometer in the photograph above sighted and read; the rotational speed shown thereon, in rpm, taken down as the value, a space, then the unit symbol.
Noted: 10000 rpm
